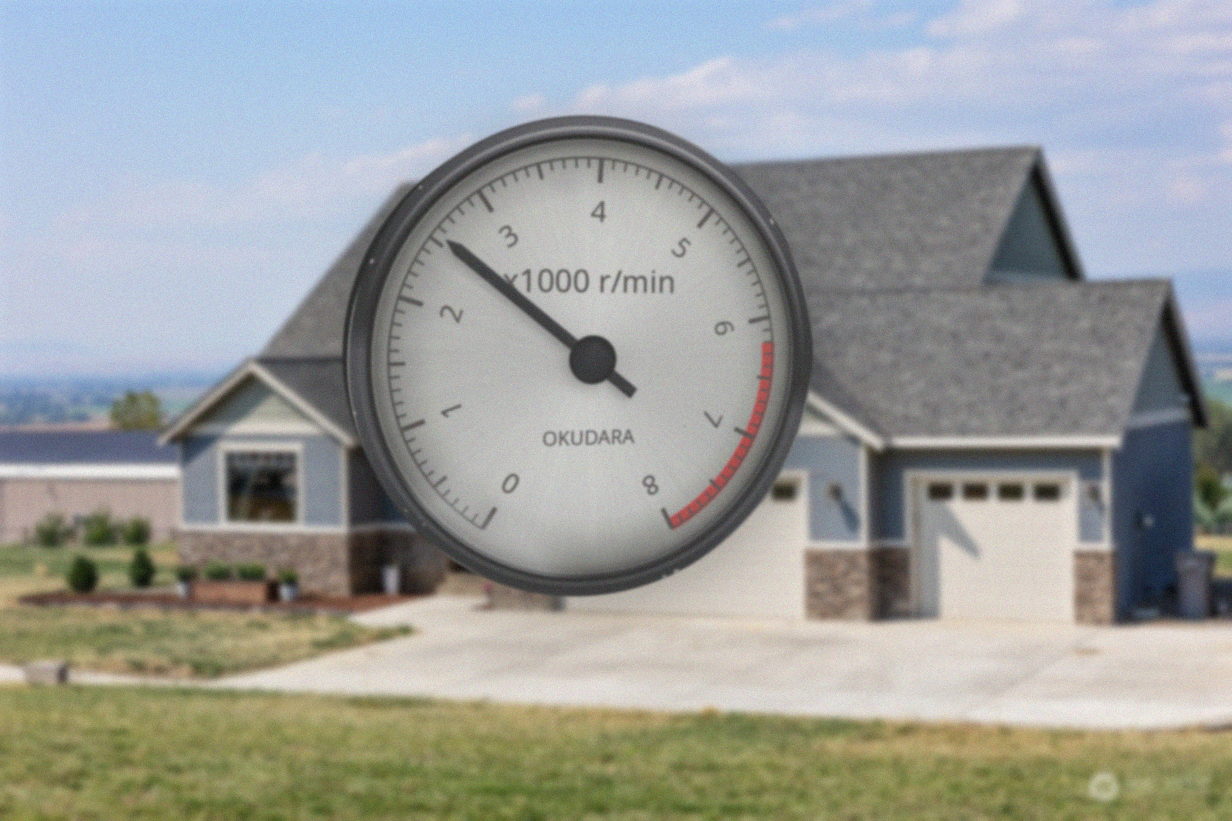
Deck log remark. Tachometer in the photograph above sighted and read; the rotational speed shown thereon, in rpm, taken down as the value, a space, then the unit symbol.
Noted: 2550 rpm
